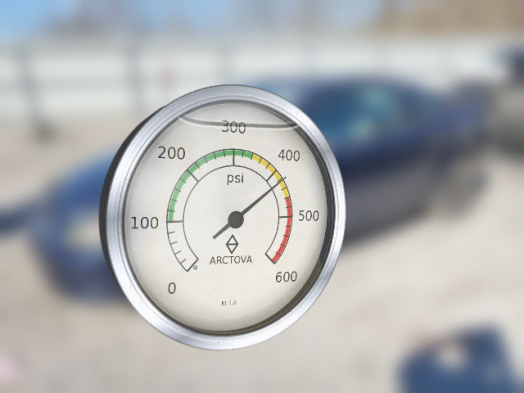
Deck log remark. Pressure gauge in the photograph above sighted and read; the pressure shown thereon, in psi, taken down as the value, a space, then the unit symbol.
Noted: 420 psi
